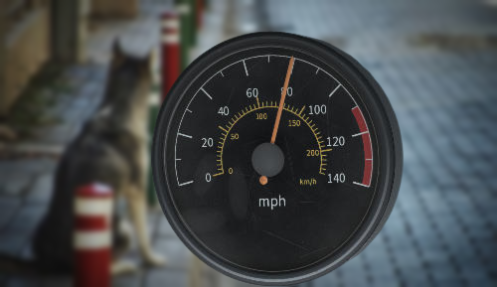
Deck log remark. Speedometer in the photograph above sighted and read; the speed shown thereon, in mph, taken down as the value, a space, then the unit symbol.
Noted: 80 mph
